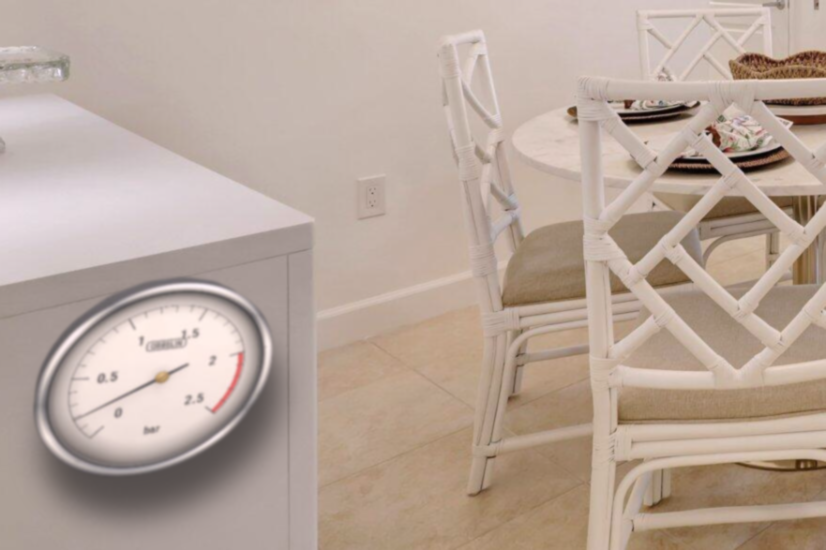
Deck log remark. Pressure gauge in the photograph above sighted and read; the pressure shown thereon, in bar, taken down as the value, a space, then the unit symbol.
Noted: 0.2 bar
